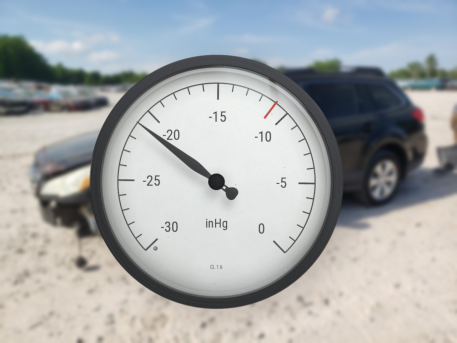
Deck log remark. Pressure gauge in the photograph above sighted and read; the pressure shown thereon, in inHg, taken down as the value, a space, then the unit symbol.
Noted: -21 inHg
